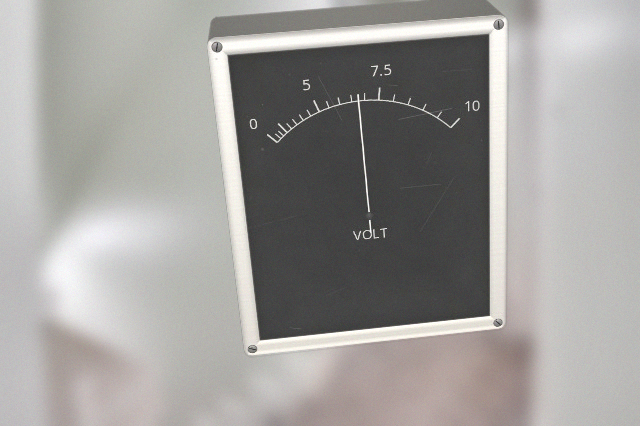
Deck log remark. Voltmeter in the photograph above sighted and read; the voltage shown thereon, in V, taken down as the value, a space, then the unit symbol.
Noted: 6.75 V
